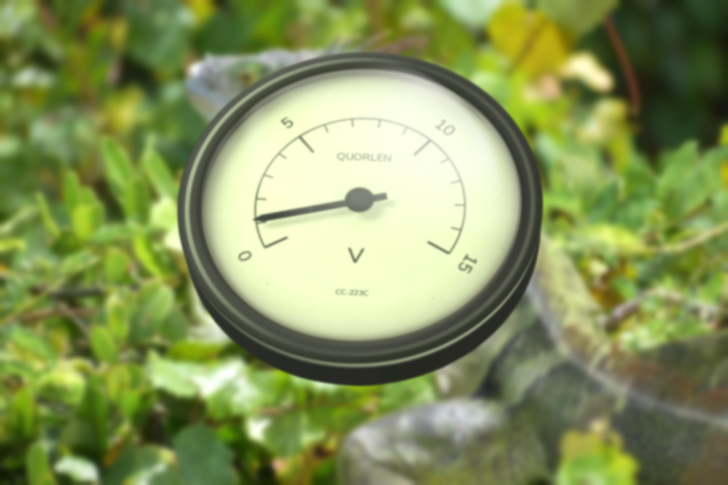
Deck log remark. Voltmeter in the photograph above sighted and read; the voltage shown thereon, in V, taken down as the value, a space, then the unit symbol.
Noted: 1 V
